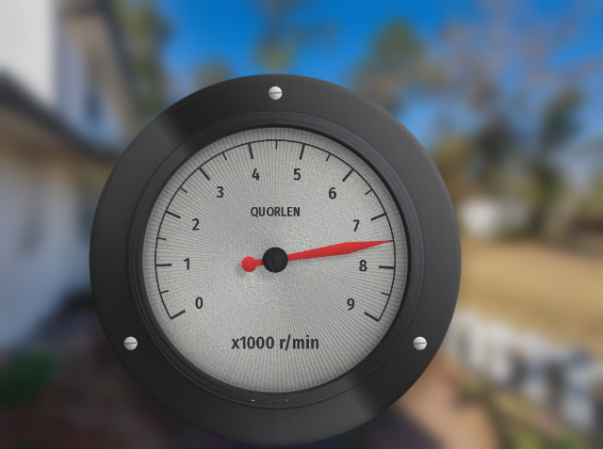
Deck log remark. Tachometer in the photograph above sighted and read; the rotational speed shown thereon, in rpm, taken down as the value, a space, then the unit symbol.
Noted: 7500 rpm
